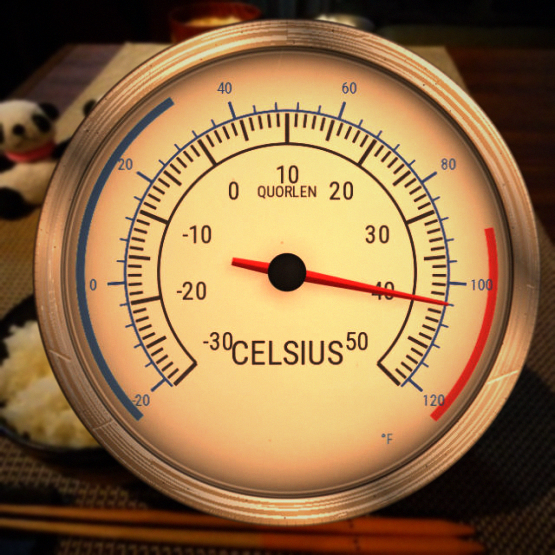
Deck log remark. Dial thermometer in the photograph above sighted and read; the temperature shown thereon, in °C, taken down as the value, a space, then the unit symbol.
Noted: 40 °C
